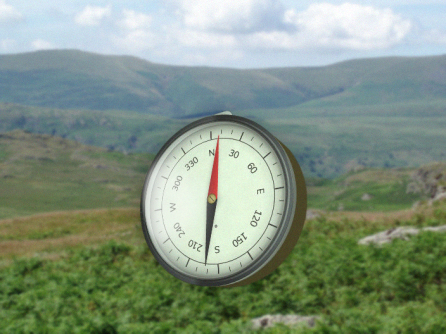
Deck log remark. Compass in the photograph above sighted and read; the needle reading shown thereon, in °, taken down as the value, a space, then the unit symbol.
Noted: 10 °
